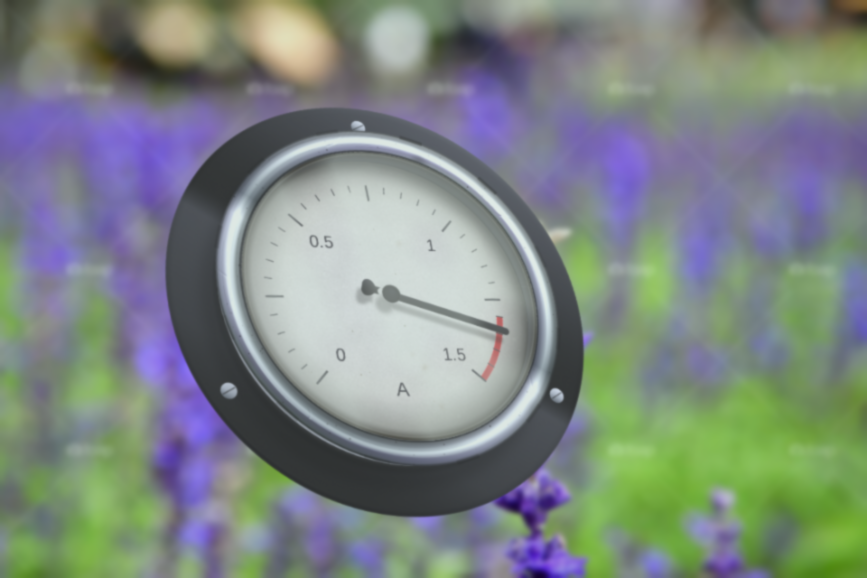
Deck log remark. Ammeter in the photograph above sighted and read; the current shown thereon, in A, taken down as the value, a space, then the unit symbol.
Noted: 1.35 A
